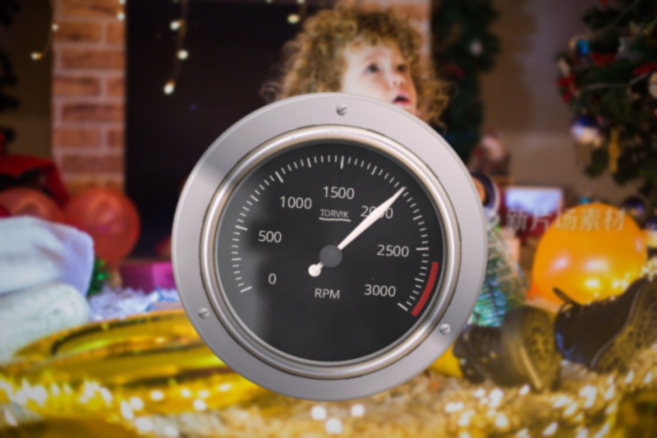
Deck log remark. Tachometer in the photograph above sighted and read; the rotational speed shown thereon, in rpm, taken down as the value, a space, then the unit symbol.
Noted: 2000 rpm
